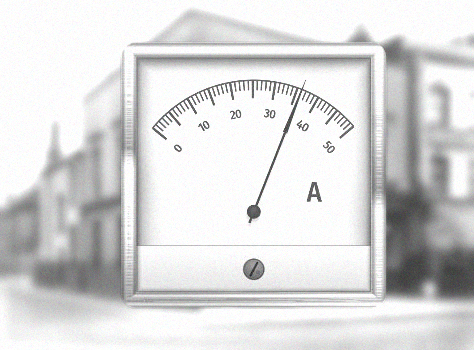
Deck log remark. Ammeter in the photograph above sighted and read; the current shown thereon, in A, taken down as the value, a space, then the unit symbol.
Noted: 36 A
